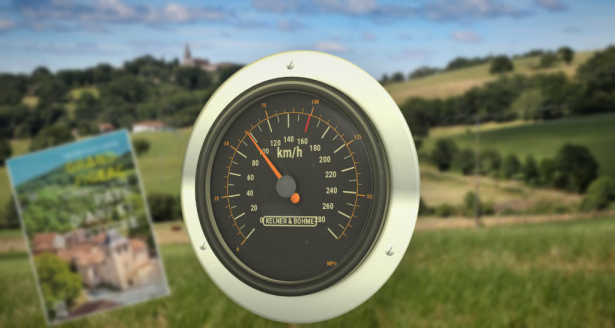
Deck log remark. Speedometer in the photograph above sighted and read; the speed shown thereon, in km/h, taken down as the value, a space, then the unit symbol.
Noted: 100 km/h
